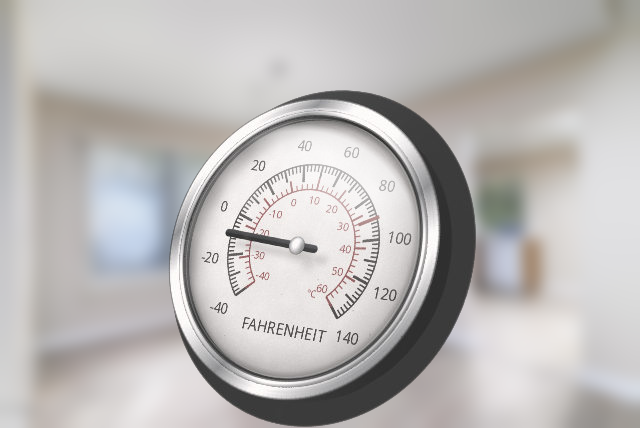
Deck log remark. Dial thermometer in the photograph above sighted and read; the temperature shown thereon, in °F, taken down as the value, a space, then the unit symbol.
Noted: -10 °F
